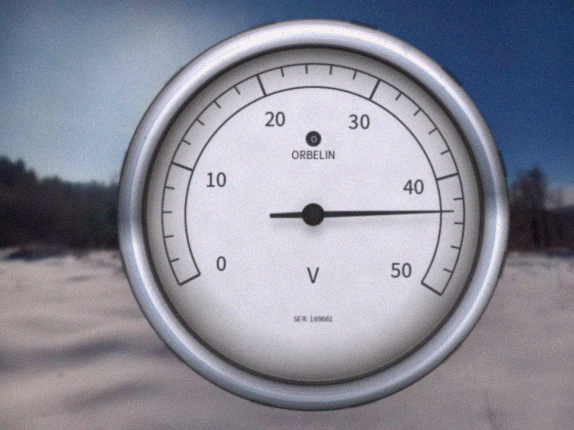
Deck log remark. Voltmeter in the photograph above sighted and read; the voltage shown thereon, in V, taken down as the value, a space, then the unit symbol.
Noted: 43 V
